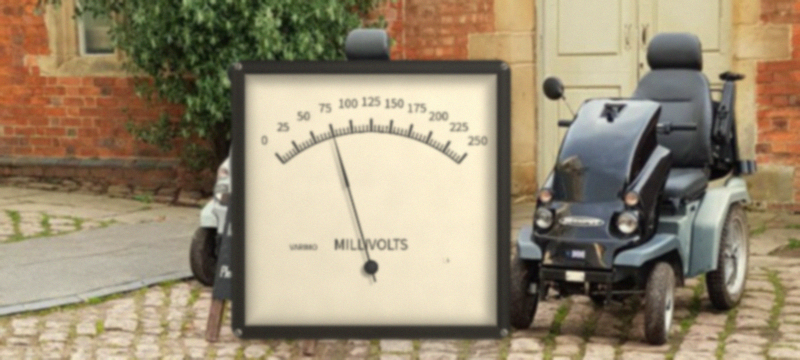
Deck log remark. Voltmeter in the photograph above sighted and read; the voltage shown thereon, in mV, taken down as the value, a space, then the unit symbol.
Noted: 75 mV
